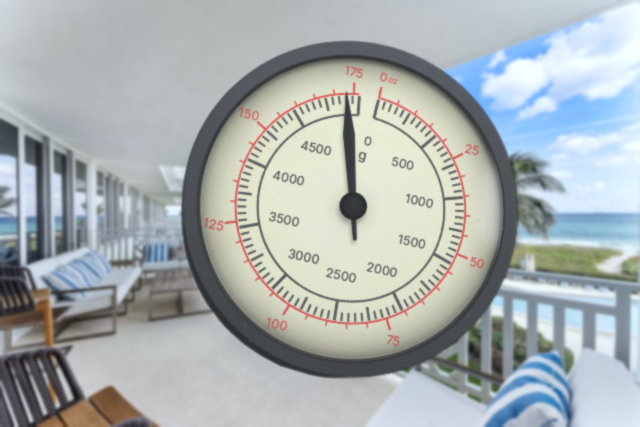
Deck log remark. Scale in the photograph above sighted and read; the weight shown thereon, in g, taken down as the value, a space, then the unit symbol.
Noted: 4900 g
